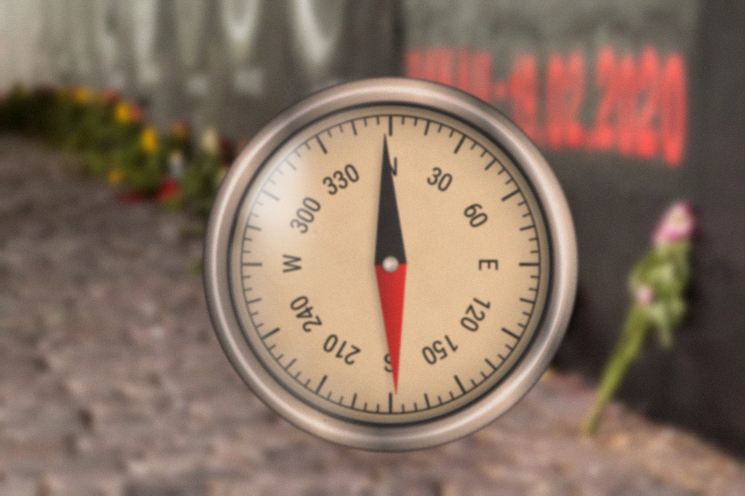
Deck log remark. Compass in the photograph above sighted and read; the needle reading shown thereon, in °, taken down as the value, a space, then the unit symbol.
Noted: 177.5 °
